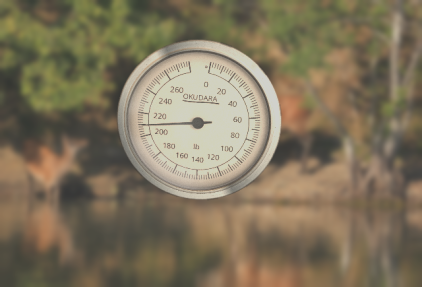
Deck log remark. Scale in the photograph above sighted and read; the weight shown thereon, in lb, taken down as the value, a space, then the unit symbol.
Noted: 210 lb
